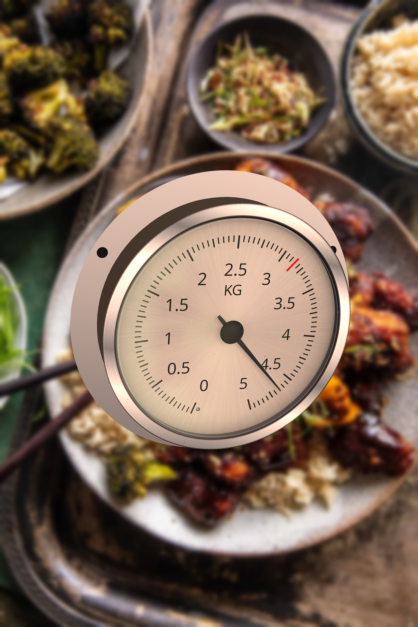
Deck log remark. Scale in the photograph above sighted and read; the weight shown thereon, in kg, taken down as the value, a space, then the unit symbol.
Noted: 4.65 kg
